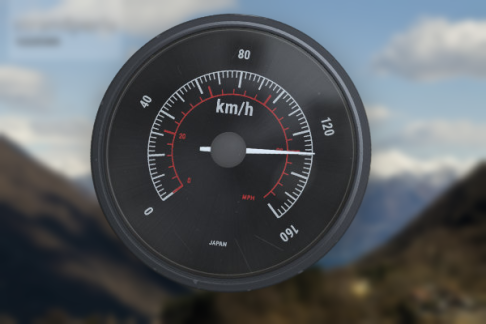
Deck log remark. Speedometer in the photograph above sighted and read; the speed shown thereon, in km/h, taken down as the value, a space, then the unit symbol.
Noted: 130 km/h
